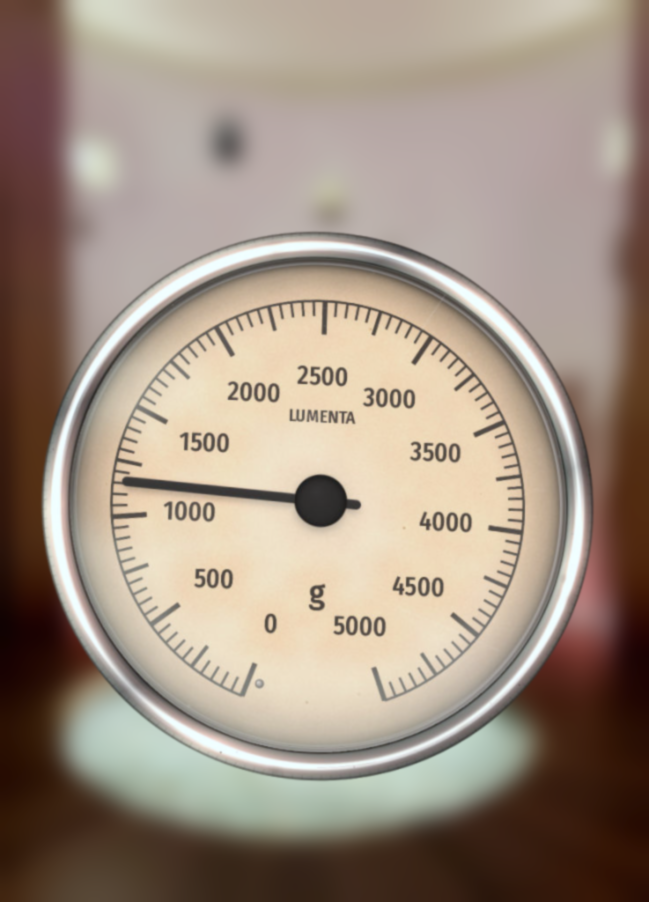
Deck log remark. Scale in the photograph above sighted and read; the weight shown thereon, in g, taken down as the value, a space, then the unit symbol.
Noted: 1150 g
